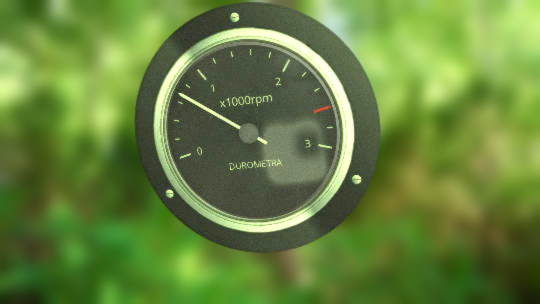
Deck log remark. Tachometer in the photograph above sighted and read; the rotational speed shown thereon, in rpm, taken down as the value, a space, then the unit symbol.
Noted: 700 rpm
